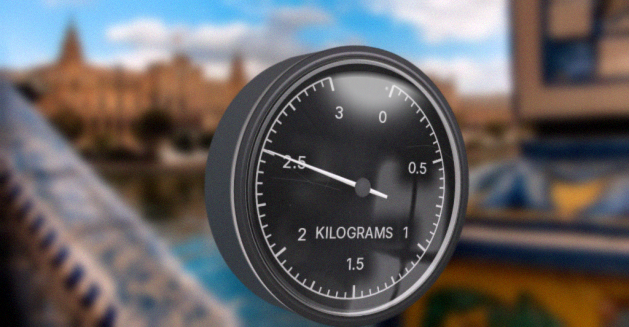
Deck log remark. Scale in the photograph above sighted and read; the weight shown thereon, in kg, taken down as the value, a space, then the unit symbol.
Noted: 2.5 kg
